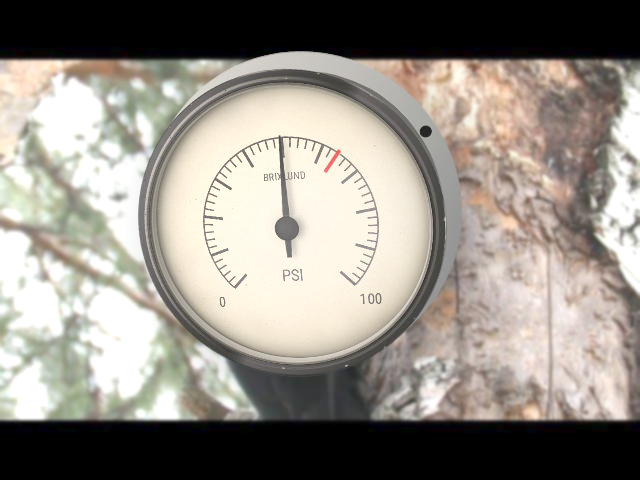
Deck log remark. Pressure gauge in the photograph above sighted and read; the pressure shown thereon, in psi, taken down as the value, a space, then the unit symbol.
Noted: 50 psi
